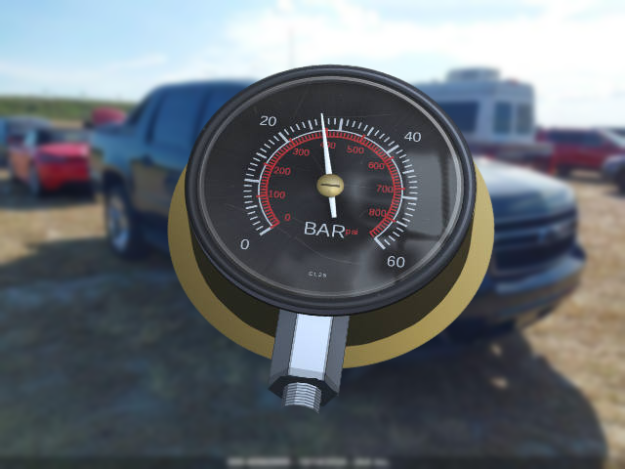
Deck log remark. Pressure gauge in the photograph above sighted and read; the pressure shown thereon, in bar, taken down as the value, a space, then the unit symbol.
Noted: 27 bar
